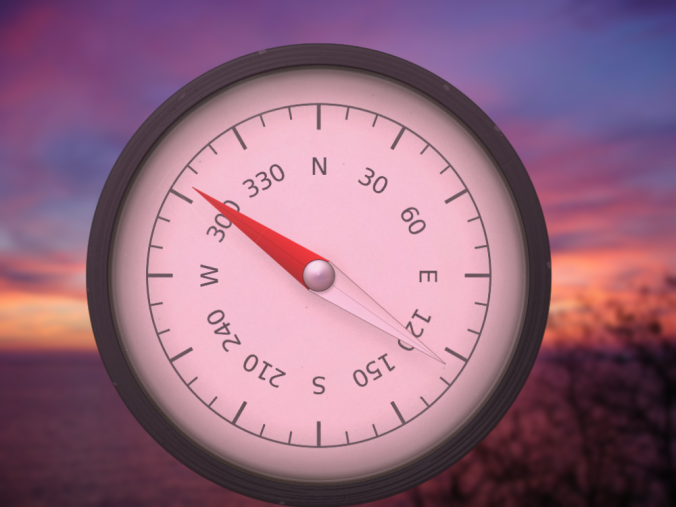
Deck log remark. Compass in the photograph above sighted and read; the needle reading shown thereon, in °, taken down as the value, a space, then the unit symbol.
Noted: 305 °
